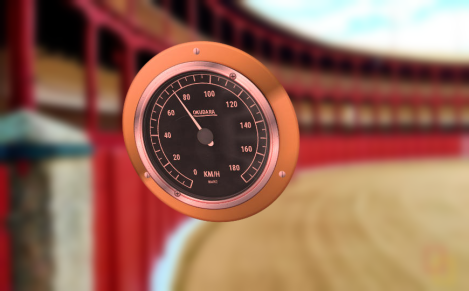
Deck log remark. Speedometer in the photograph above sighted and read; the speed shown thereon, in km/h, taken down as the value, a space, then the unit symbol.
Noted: 75 km/h
